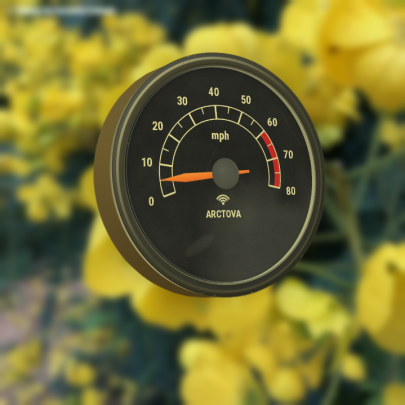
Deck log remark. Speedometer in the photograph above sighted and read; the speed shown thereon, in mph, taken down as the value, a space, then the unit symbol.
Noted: 5 mph
